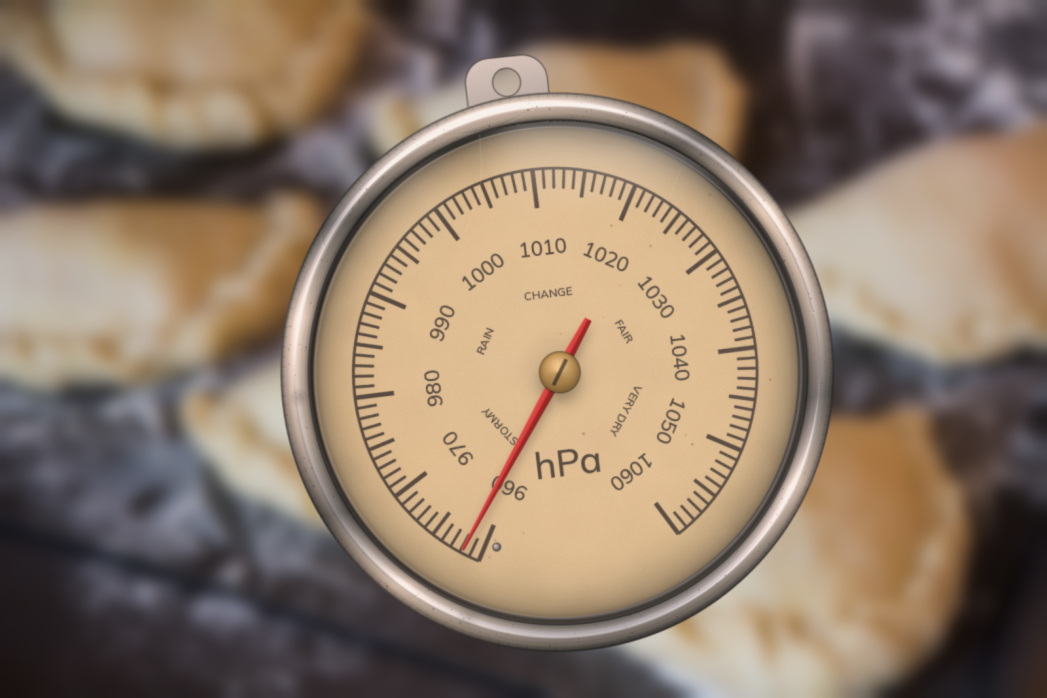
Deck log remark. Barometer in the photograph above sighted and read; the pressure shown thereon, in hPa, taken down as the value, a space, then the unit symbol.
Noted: 962 hPa
